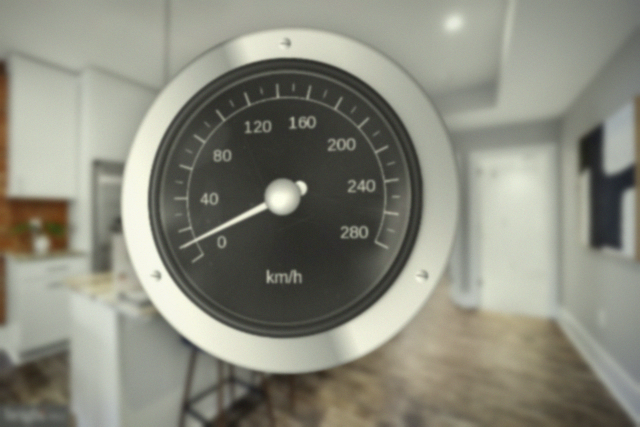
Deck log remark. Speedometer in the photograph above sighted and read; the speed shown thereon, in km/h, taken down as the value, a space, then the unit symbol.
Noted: 10 km/h
